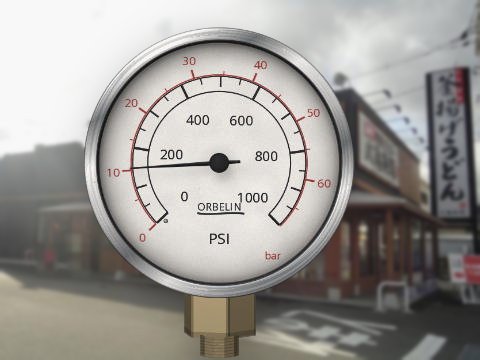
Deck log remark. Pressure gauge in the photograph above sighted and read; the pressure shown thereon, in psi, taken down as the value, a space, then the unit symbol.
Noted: 150 psi
